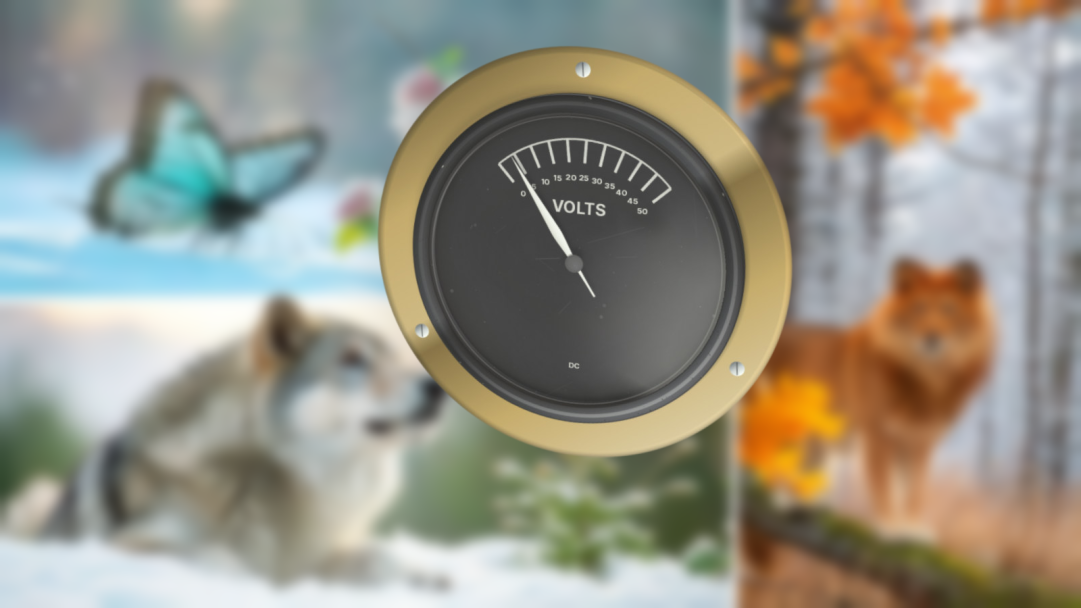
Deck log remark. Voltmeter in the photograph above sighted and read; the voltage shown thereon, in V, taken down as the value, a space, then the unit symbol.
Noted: 5 V
